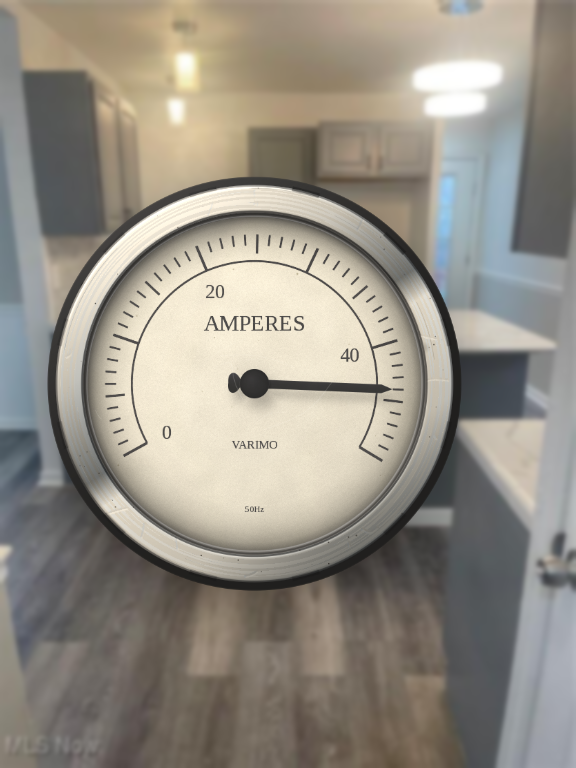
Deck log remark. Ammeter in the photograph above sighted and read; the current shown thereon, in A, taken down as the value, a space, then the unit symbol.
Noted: 44 A
